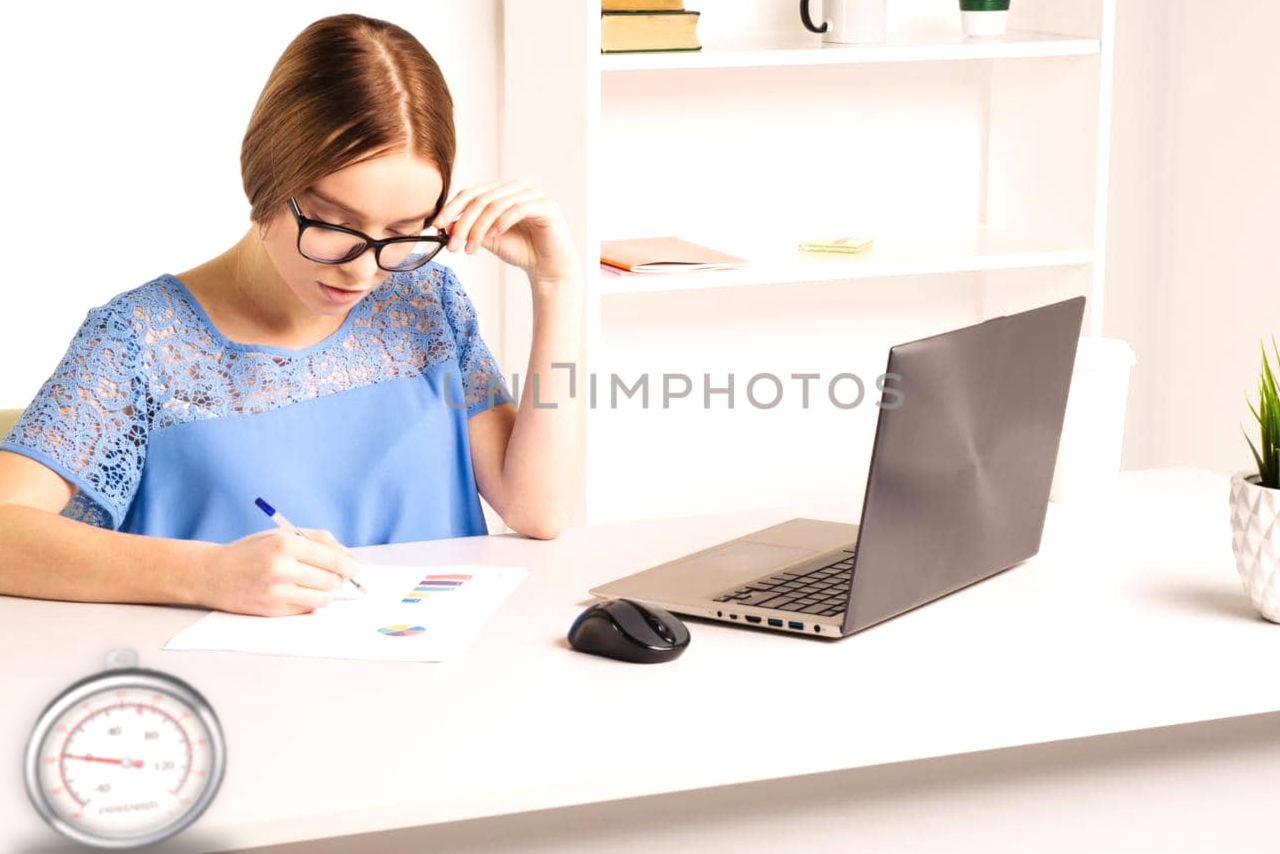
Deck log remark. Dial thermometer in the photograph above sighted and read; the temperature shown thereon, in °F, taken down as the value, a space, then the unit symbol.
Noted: 0 °F
